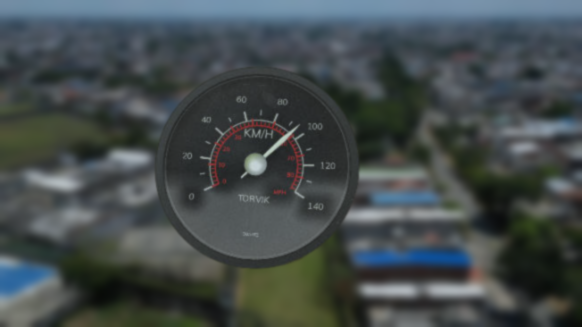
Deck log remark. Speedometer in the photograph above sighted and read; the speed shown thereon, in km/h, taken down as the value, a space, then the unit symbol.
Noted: 95 km/h
